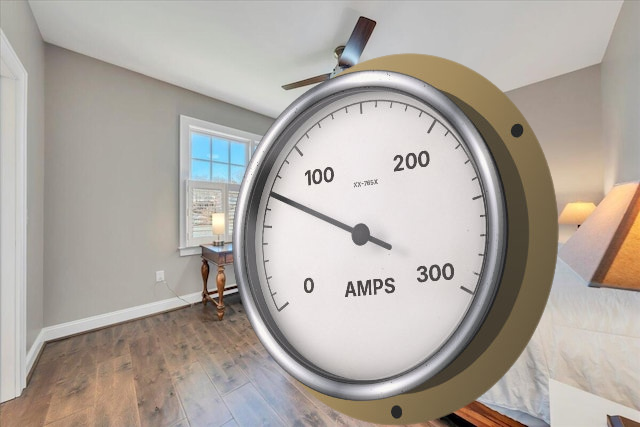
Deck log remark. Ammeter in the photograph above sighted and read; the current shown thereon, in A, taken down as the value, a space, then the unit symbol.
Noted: 70 A
